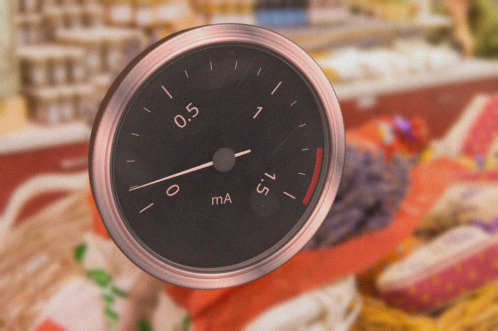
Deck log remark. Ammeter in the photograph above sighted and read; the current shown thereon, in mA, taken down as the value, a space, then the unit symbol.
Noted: 0.1 mA
